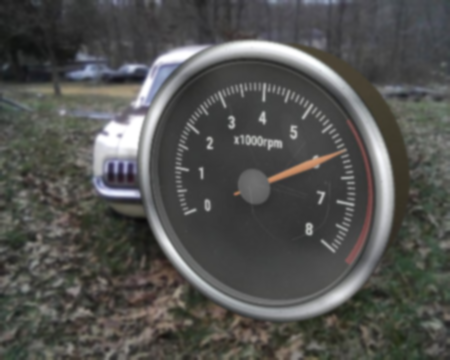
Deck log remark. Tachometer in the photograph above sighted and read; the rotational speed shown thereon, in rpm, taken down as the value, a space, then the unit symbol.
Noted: 6000 rpm
